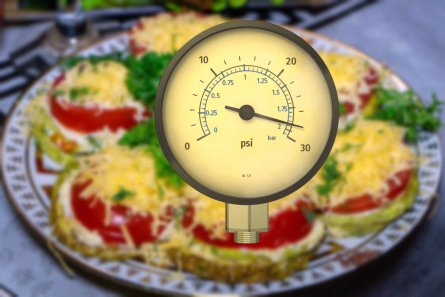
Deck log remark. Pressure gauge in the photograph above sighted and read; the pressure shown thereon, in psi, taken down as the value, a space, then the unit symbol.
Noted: 28 psi
